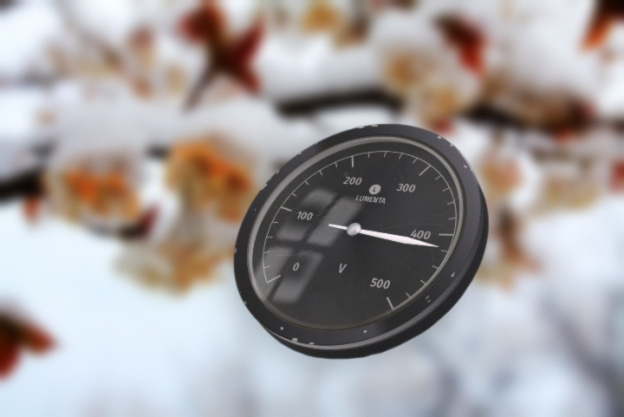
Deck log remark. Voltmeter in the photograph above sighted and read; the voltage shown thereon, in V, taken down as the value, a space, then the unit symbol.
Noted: 420 V
